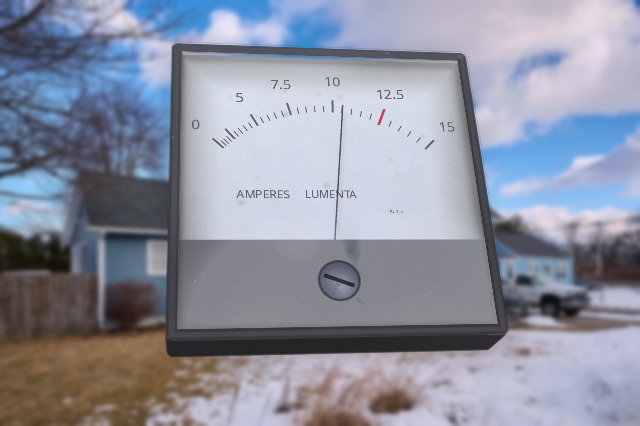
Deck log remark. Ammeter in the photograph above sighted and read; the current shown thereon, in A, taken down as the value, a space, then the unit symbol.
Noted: 10.5 A
